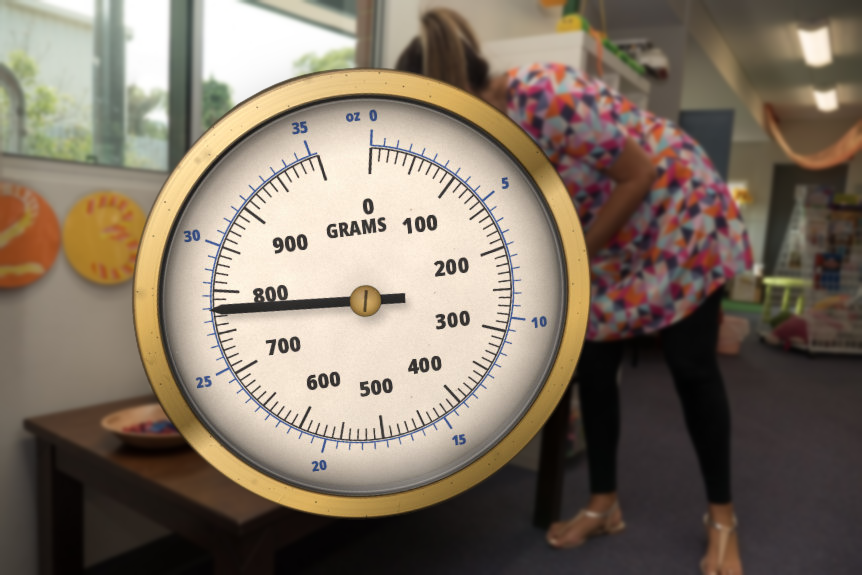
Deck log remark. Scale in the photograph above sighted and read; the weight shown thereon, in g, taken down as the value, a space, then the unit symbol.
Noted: 780 g
